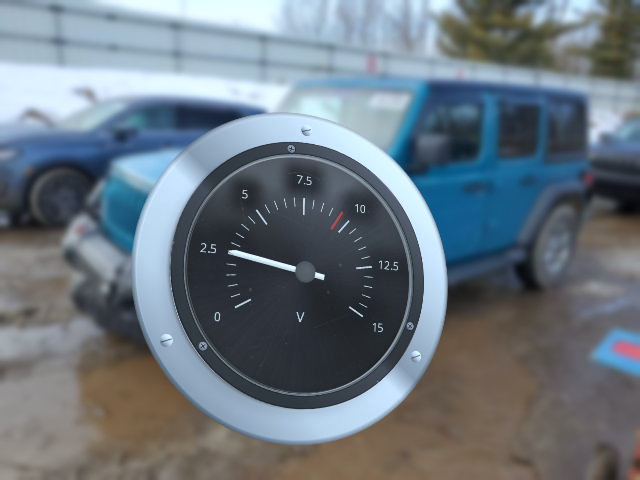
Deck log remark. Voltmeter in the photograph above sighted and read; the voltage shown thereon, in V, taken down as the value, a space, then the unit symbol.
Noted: 2.5 V
